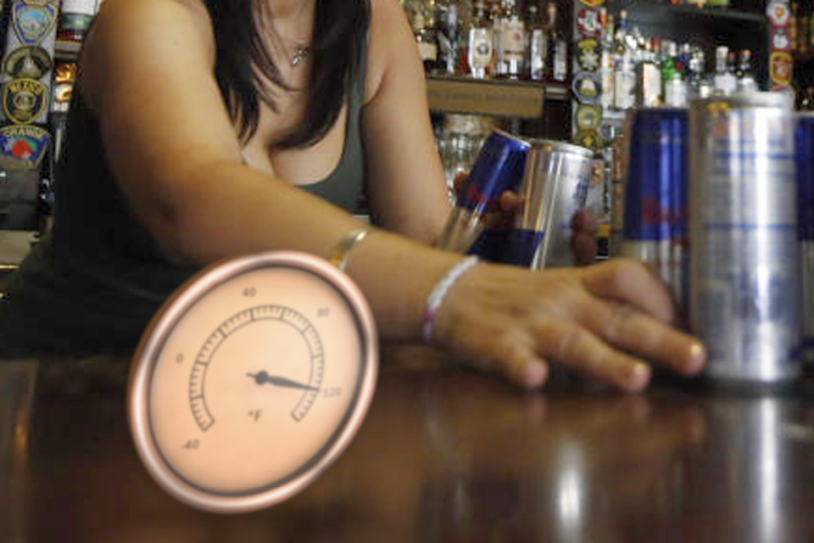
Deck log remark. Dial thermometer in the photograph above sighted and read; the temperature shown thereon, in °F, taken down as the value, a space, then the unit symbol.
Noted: 120 °F
